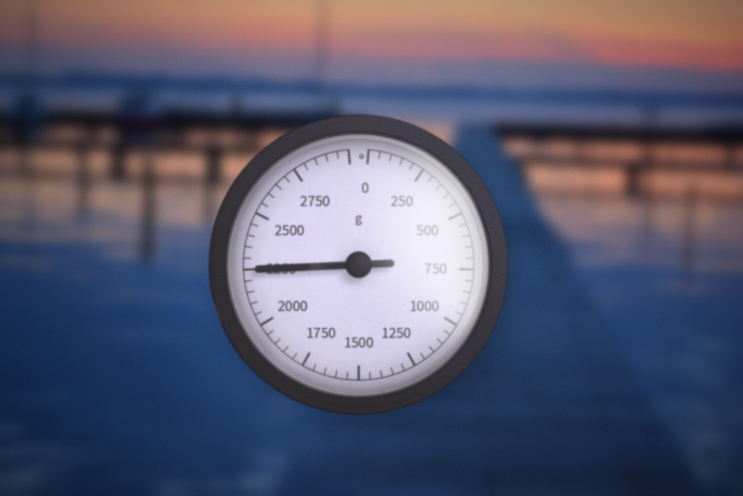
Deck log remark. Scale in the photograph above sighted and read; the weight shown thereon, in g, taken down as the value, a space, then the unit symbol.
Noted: 2250 g
